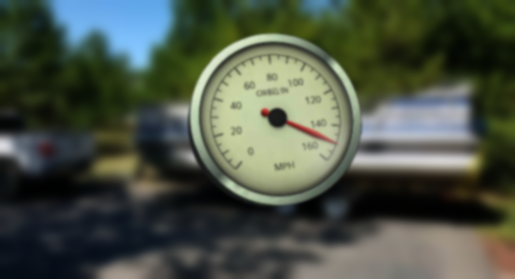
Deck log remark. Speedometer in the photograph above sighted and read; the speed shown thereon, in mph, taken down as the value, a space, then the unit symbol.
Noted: 150 mph
